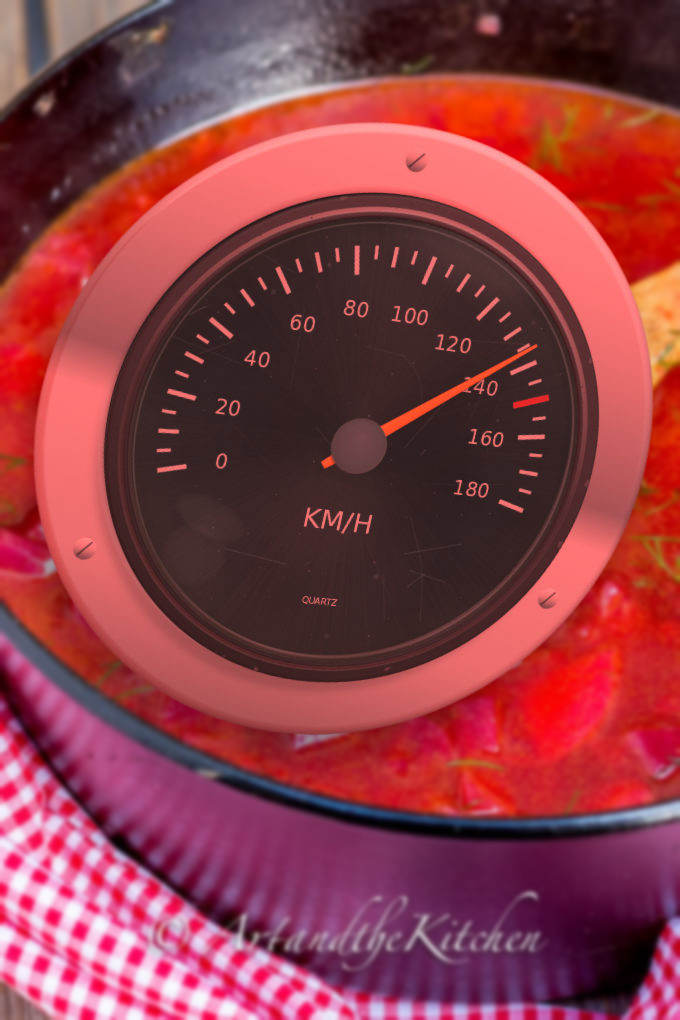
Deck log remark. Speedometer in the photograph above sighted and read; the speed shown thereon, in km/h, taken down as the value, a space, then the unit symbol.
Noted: 135 km/h
